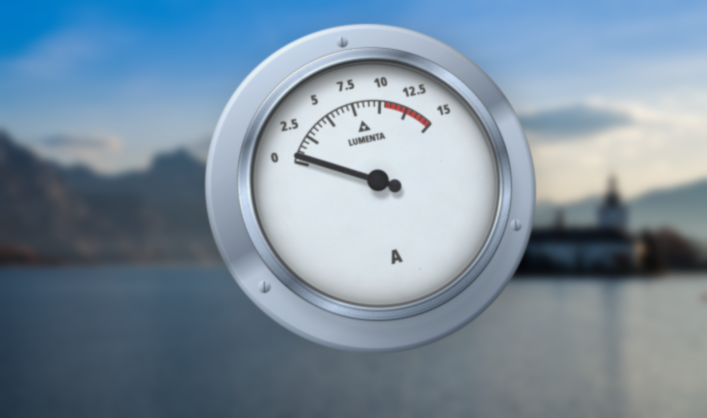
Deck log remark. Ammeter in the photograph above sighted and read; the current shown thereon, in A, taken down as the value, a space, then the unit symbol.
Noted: 0.5 A
